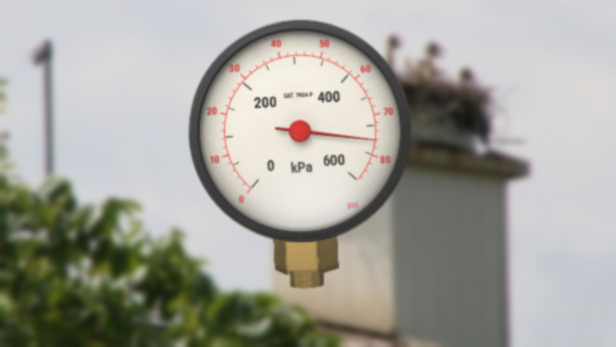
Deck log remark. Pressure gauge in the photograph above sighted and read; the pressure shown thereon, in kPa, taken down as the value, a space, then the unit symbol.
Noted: 525 kPa
